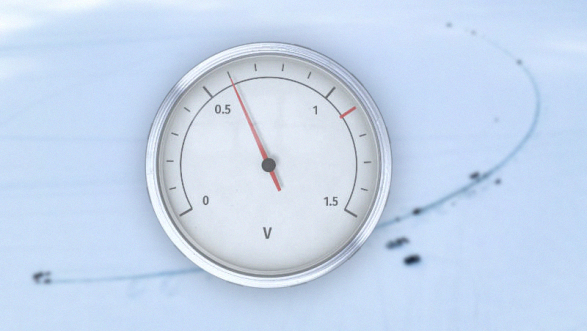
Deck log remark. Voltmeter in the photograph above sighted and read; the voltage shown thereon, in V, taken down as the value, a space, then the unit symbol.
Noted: 0.6 V
